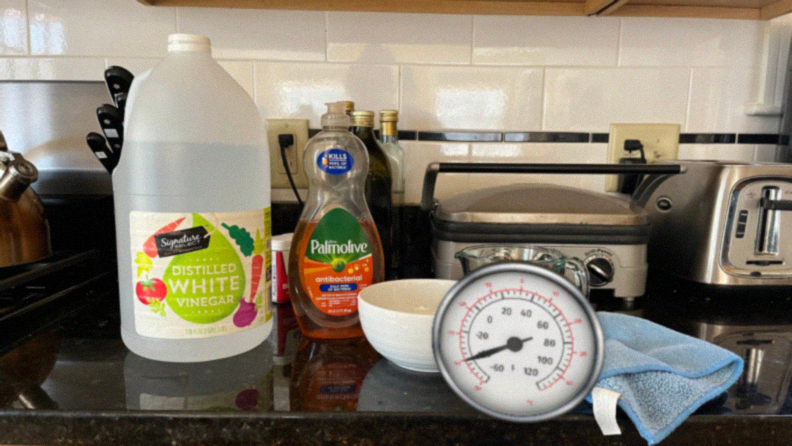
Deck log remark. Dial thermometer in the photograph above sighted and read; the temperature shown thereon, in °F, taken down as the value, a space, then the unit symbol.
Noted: -40 °F
